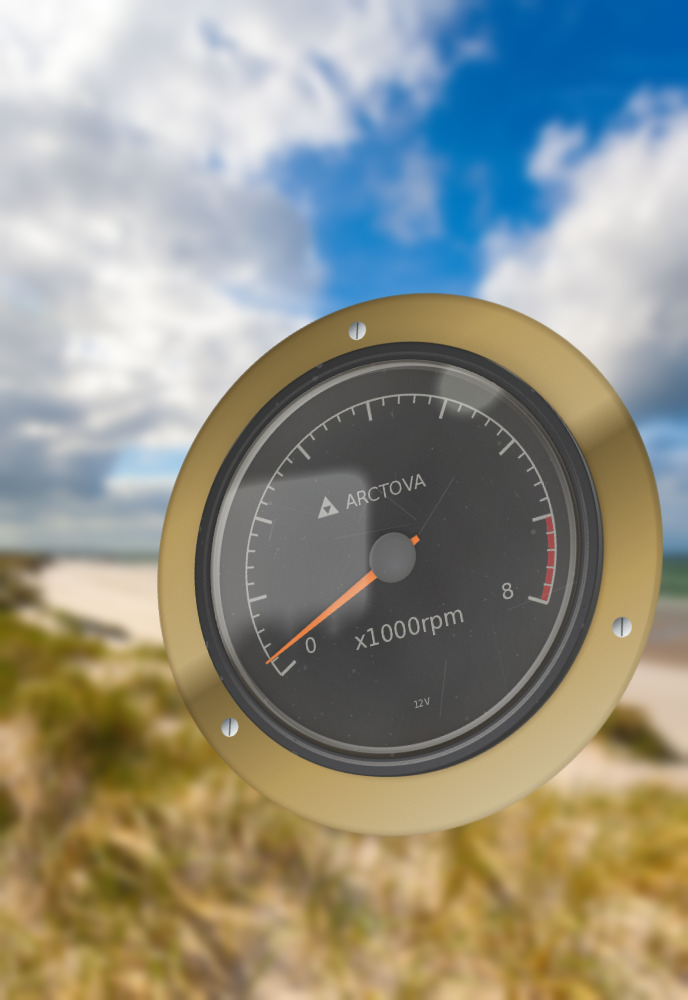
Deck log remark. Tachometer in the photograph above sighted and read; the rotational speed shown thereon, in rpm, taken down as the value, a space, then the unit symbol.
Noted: 200 rpm
